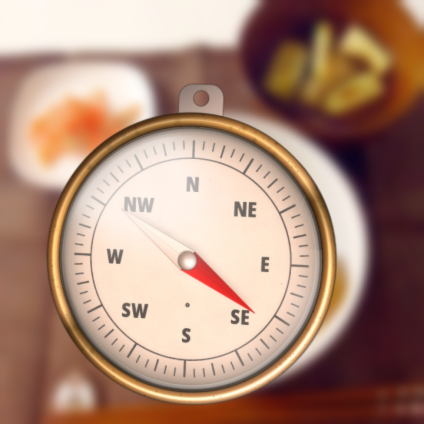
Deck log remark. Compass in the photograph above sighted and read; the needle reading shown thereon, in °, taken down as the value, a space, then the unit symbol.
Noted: 125 °
